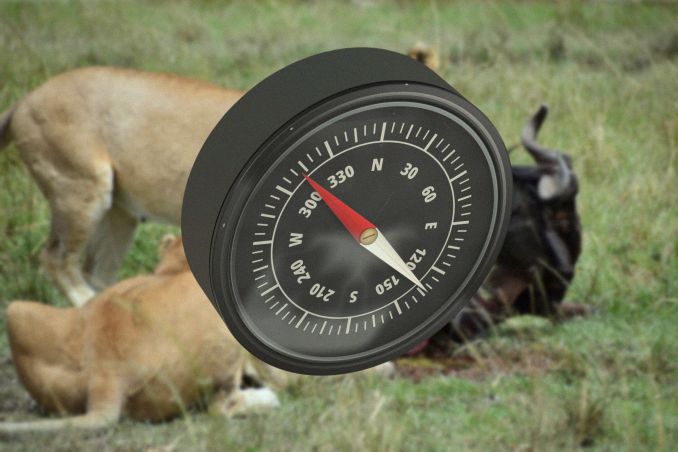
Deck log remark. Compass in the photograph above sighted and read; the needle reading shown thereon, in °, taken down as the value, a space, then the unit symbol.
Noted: 312.5 °
